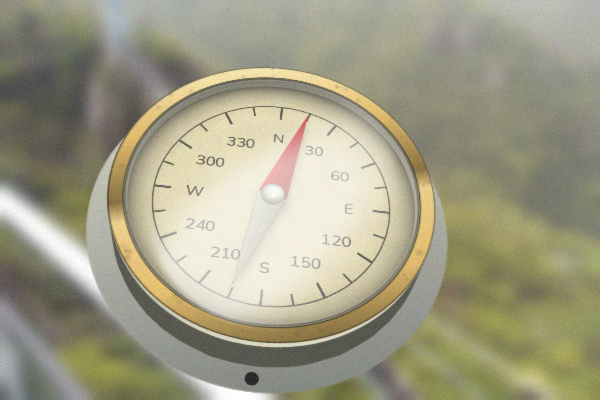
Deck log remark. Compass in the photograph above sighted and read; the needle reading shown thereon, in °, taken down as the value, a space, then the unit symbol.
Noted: 15 °
